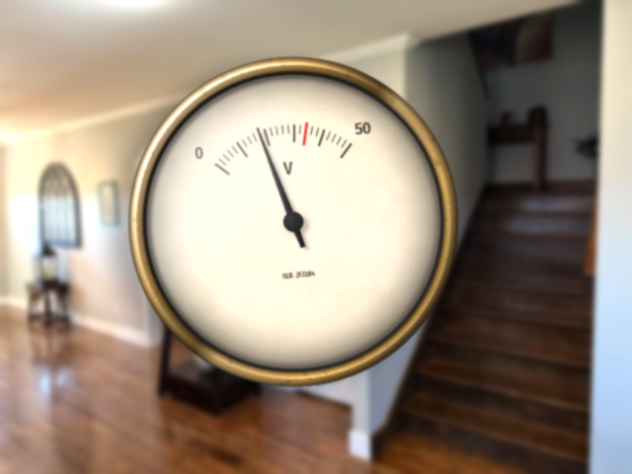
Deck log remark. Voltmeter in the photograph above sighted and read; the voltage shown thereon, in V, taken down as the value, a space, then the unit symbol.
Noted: 18 V
